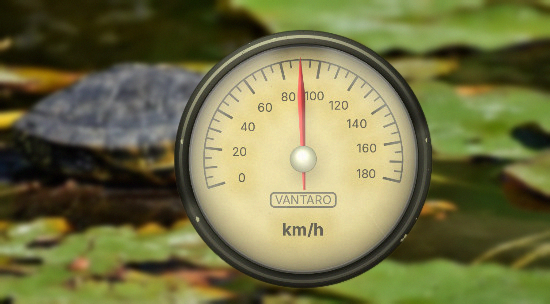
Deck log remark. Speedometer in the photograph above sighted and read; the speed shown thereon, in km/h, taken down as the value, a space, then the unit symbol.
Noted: 90 km/h
